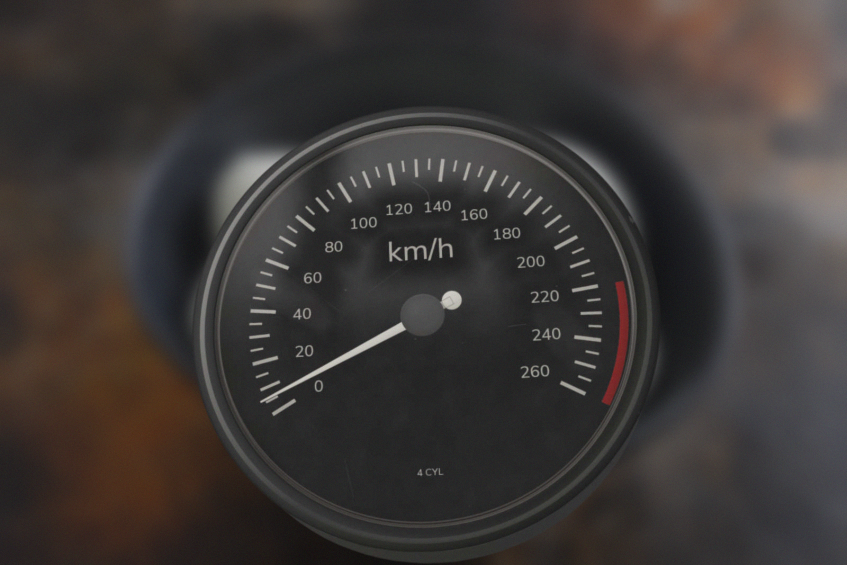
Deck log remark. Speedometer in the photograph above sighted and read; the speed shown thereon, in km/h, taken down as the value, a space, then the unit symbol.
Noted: 5 km/h
